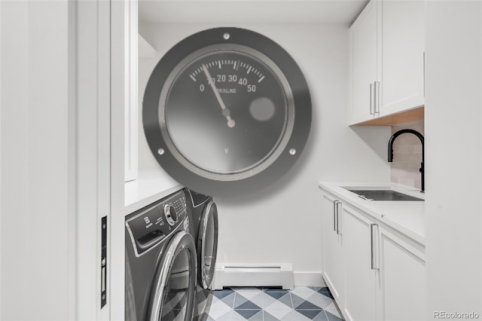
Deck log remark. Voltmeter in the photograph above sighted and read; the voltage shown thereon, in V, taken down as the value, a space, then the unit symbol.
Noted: 10 V
